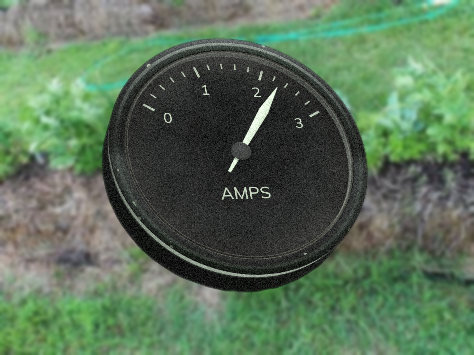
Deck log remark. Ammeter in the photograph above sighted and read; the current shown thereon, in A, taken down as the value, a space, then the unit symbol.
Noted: 2.3 A
